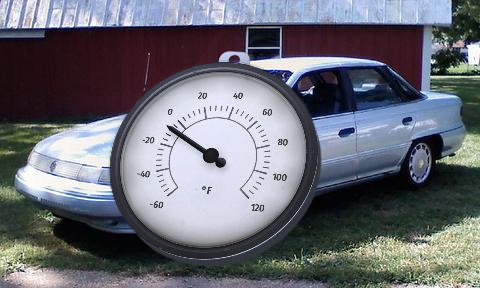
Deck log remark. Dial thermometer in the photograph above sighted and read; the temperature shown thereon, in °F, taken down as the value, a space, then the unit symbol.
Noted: -8 °F
